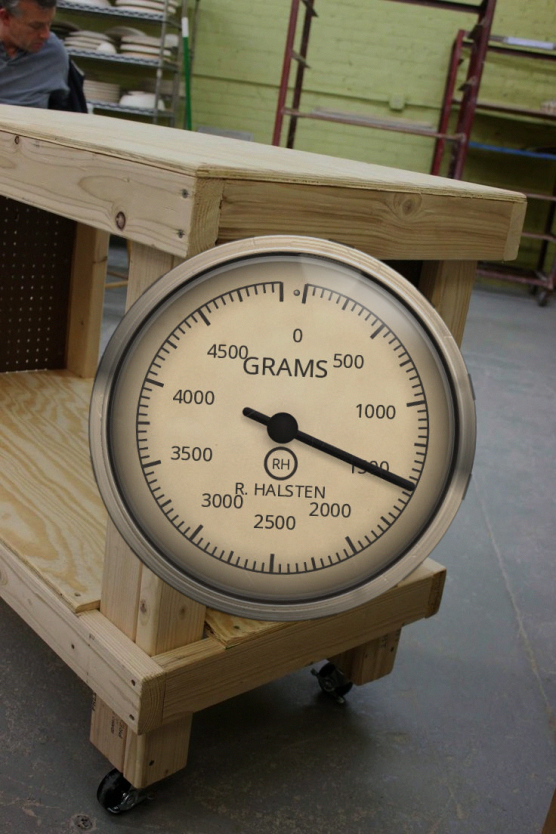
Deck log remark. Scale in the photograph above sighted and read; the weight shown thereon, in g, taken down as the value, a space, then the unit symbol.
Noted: 1500 g
